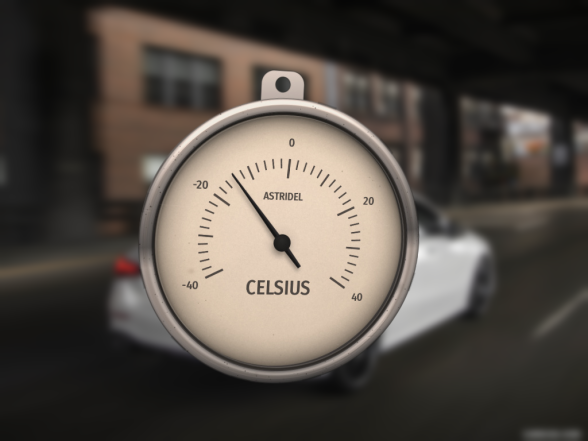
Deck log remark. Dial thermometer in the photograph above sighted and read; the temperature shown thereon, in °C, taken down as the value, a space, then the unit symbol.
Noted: -14 °C
